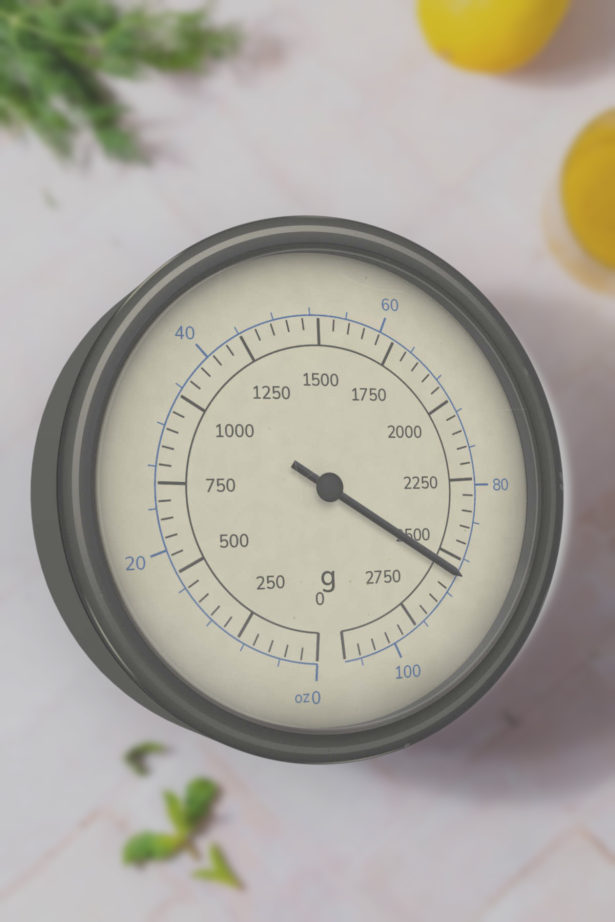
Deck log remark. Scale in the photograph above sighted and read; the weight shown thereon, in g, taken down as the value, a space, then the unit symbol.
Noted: 2550 g
